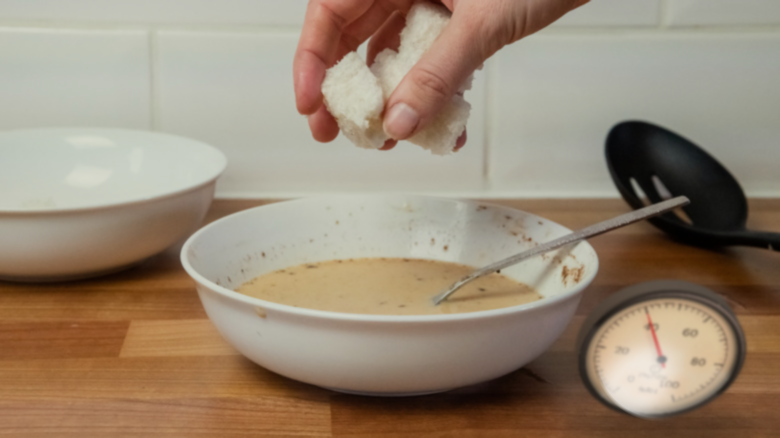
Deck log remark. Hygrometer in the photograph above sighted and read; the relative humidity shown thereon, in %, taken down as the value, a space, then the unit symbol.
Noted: 40 %
